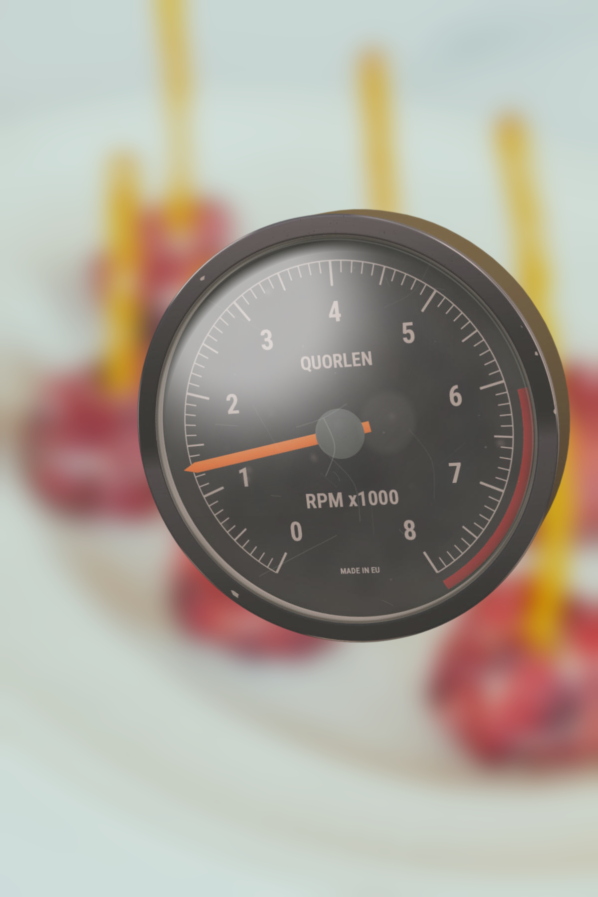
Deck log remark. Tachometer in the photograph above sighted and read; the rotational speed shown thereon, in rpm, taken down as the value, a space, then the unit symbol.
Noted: 1300 rpm
